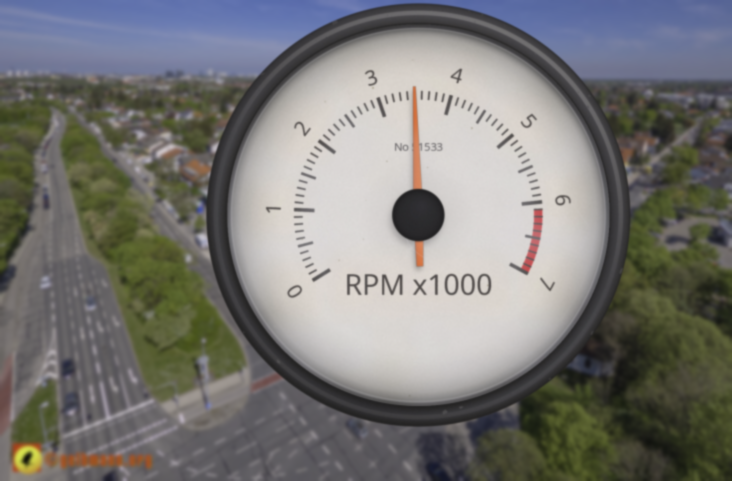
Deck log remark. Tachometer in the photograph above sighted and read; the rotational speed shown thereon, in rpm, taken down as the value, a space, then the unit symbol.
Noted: 3500 rpm
